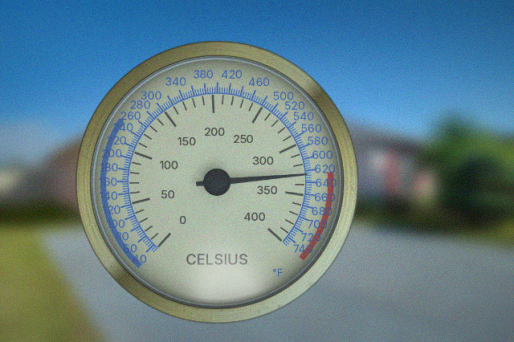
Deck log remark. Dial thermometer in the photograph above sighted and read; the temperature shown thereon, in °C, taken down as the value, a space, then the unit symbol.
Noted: 330 °C
